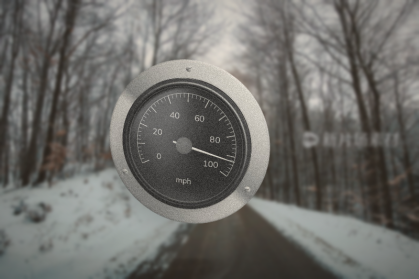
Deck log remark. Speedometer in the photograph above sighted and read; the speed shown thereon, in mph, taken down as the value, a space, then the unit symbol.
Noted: 92 mph
